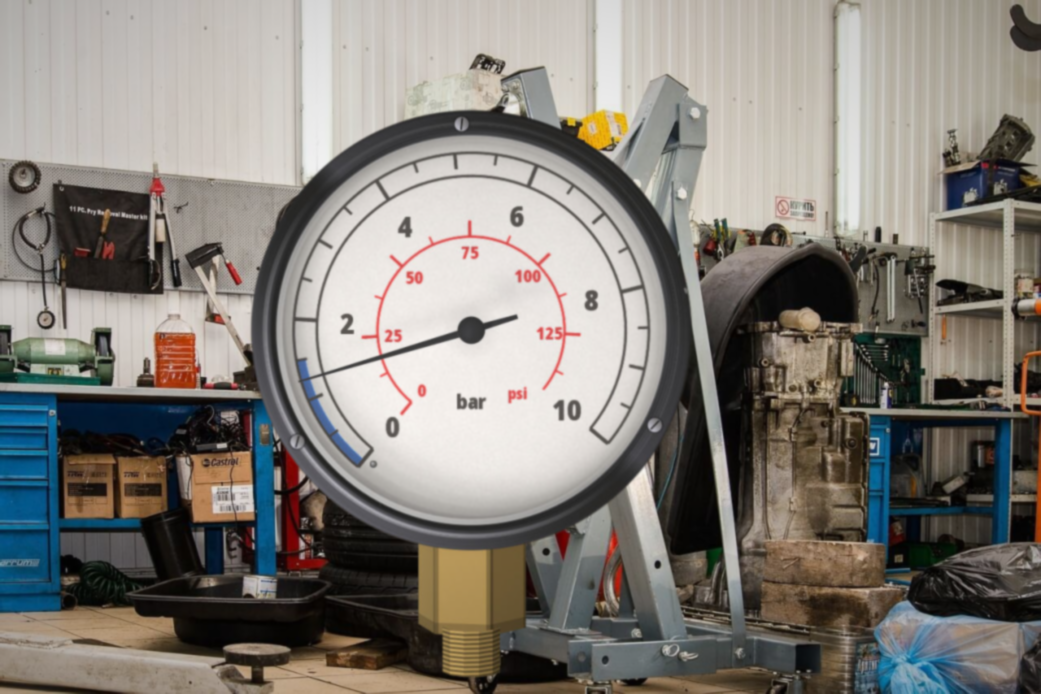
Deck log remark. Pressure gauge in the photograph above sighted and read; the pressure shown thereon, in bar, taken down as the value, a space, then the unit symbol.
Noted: 1.25 bar
